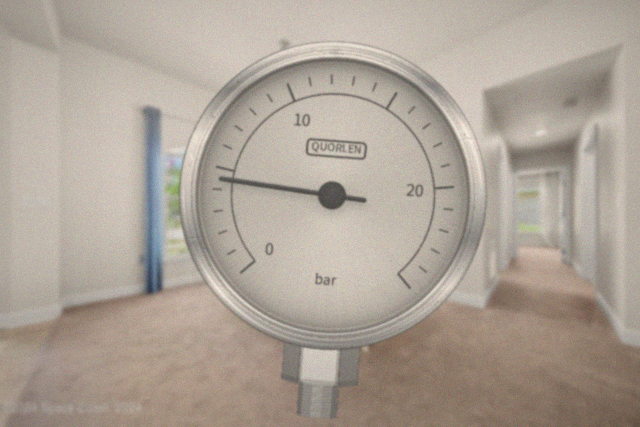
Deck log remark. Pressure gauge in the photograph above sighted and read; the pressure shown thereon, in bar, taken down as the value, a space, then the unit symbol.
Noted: 4.5 bar
